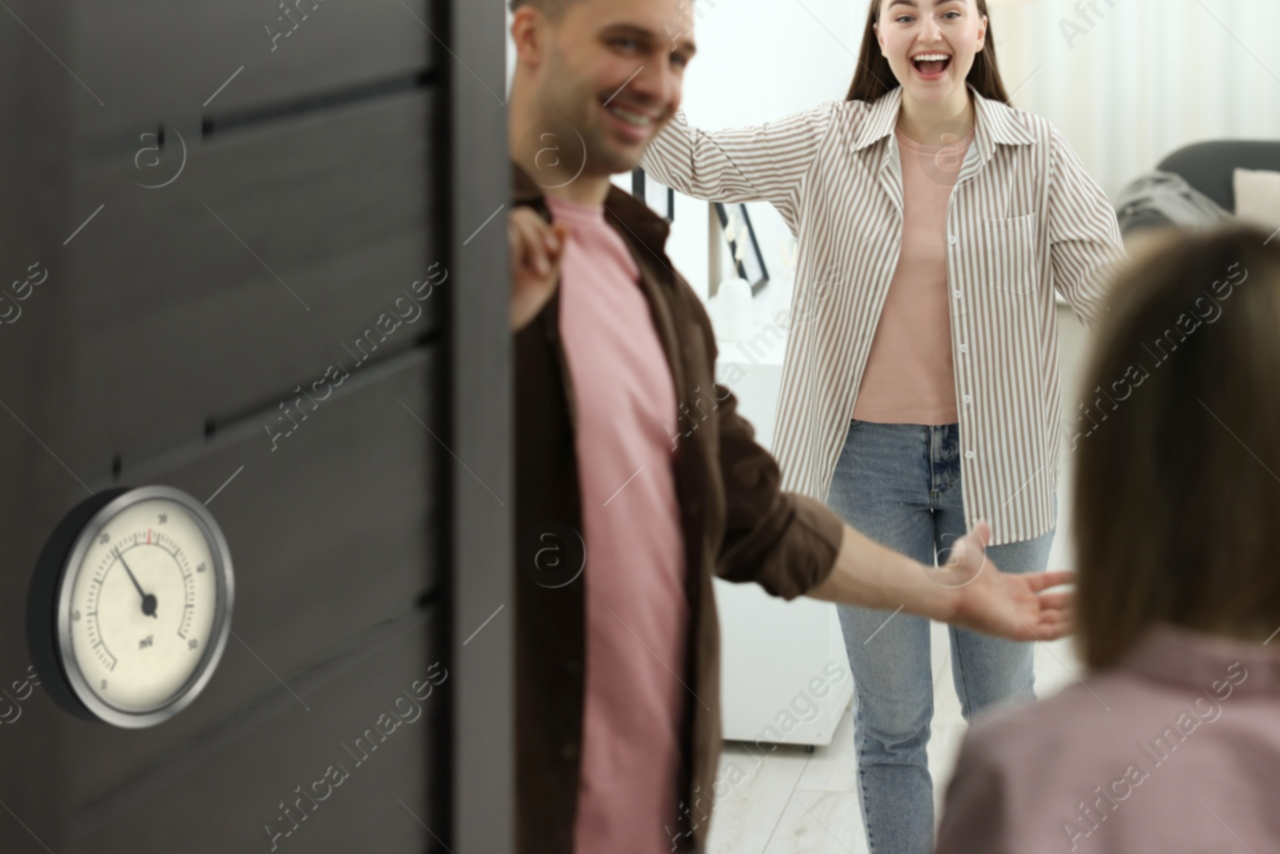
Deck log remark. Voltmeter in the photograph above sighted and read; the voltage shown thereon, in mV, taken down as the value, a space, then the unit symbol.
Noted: 20 mV
